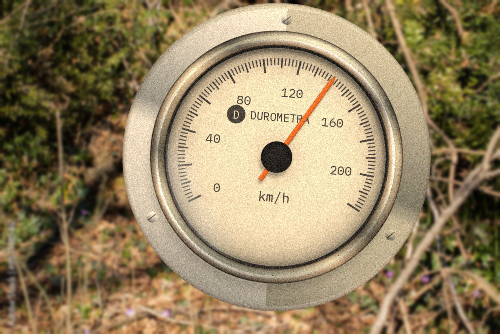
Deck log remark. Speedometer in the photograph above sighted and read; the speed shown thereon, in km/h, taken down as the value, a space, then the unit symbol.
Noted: 140 km/h
